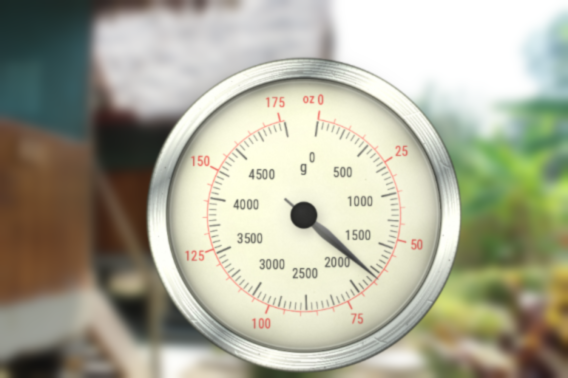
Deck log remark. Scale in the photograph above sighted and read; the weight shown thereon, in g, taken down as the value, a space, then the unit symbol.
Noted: 1800 g
